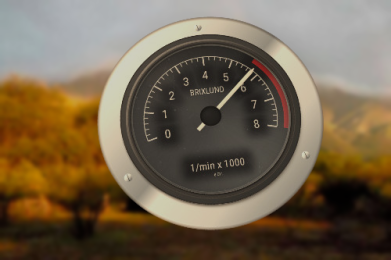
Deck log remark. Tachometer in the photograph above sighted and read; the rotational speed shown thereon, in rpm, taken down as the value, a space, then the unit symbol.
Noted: 5800 rpm
